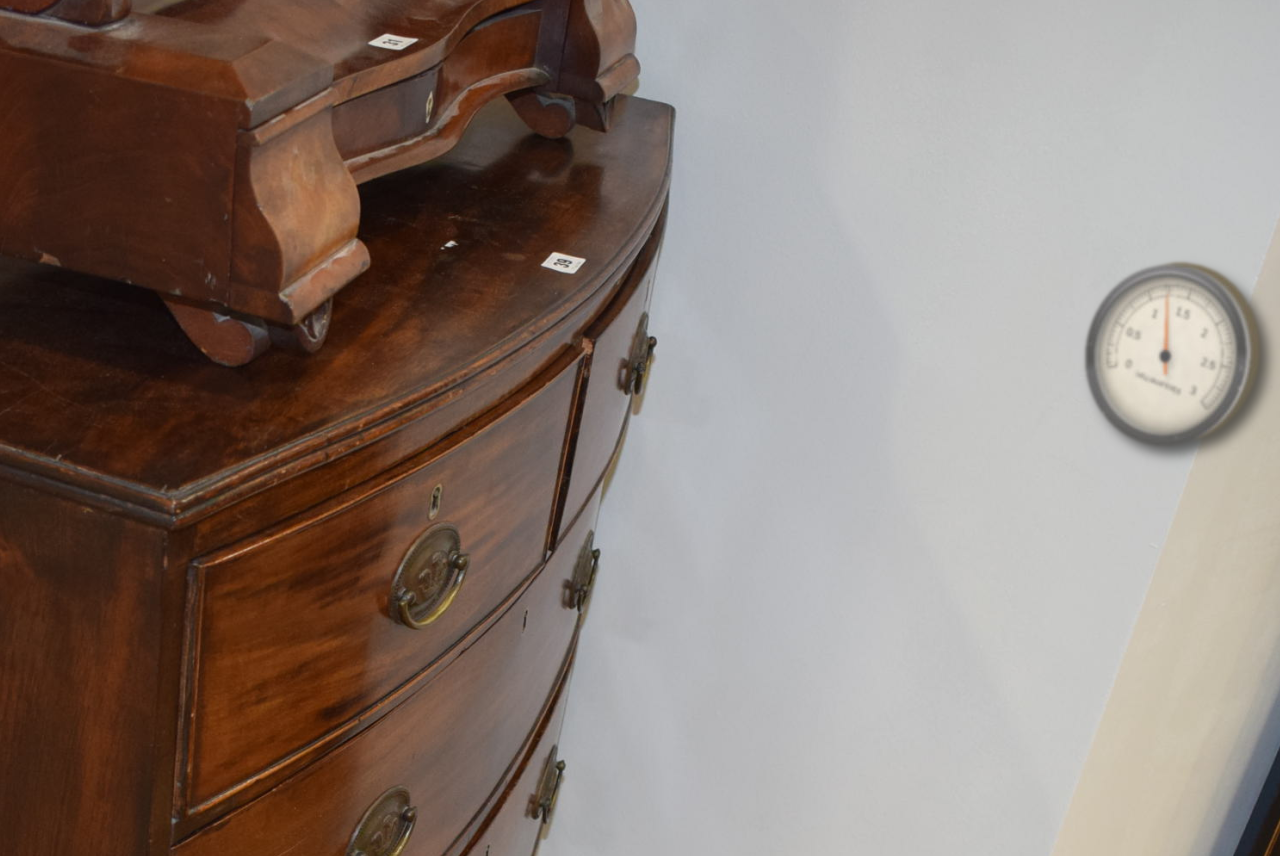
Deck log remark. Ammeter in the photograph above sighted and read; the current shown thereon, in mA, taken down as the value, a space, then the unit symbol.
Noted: 1.25 mA
